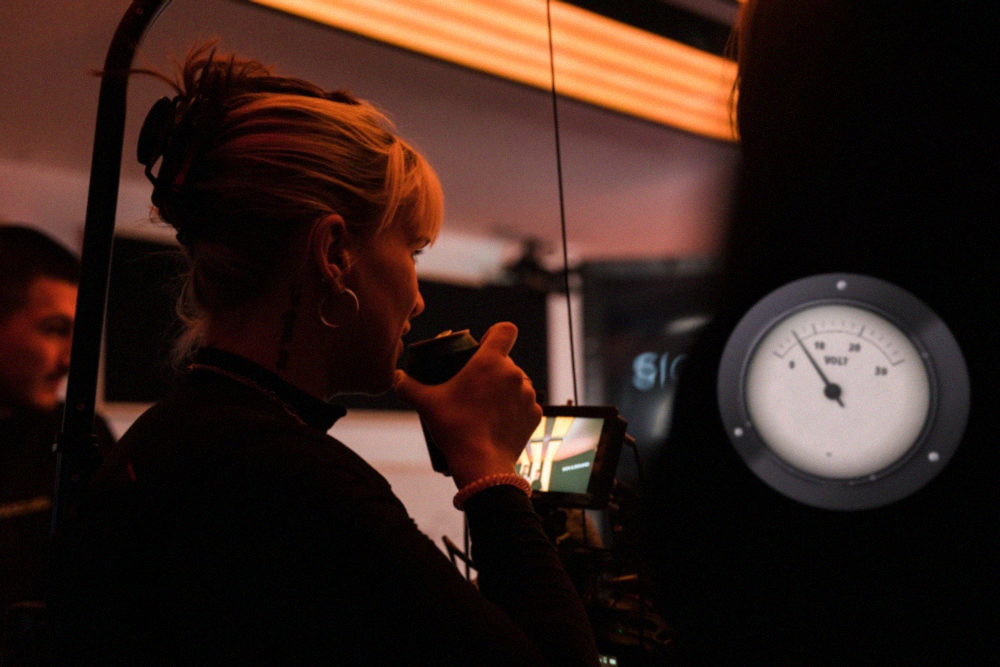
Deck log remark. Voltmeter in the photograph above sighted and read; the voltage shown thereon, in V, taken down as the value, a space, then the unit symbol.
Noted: 6 V
